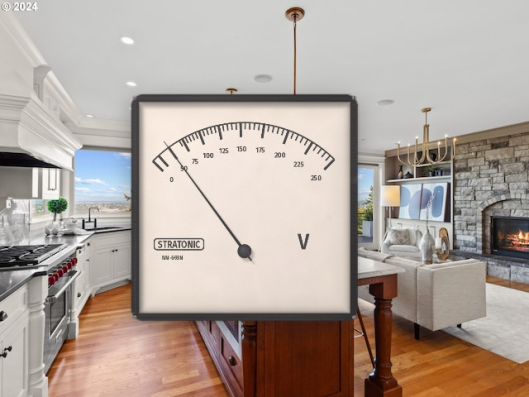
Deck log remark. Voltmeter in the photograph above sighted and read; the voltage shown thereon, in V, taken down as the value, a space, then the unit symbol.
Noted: 50 V
